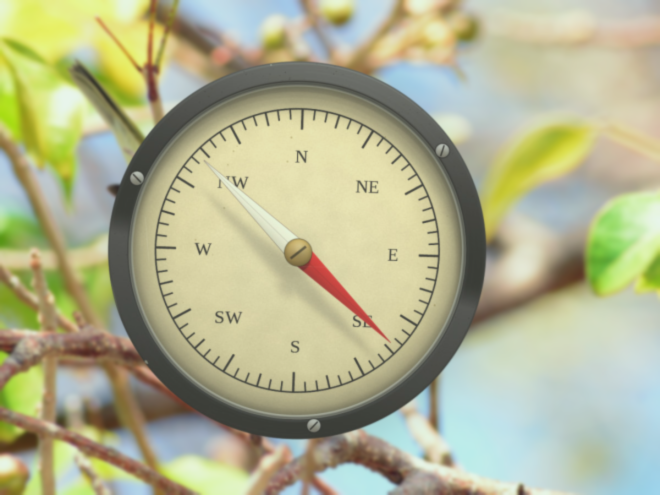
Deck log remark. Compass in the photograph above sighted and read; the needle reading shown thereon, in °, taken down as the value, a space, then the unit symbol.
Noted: 132.5 °
